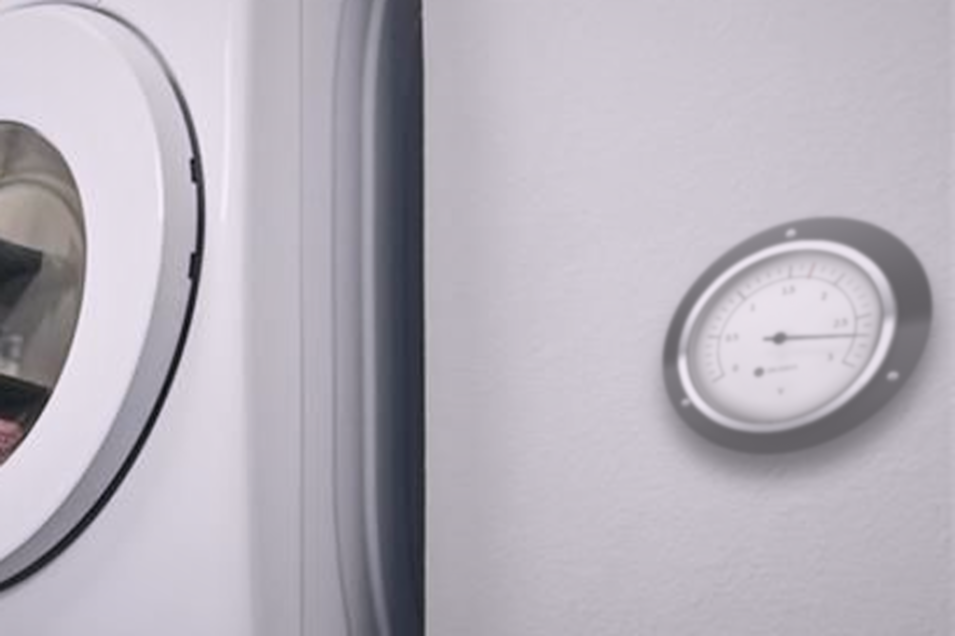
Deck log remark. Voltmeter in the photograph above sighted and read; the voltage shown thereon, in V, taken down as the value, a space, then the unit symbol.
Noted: 2.7 V
